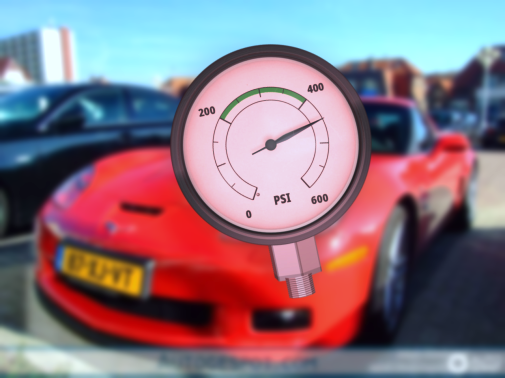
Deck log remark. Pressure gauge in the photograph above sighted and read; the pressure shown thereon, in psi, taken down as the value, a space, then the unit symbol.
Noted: 450 psi
